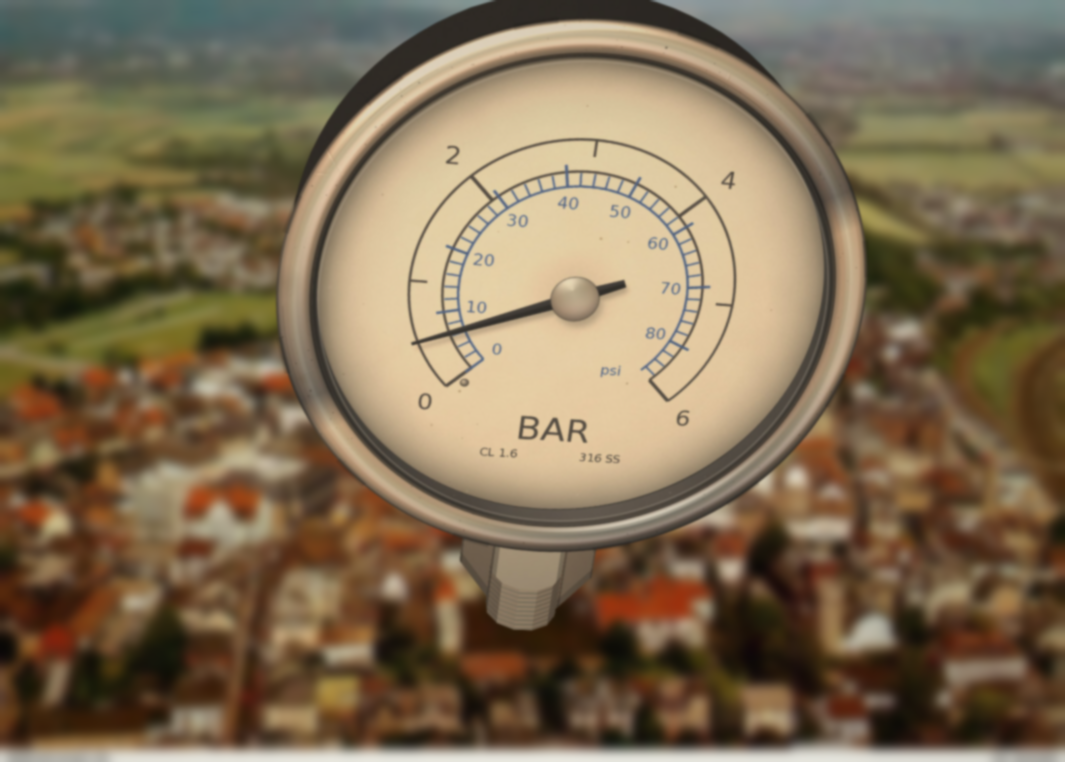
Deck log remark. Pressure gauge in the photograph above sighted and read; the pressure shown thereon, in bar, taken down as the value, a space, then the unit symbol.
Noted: 0.5 bar
